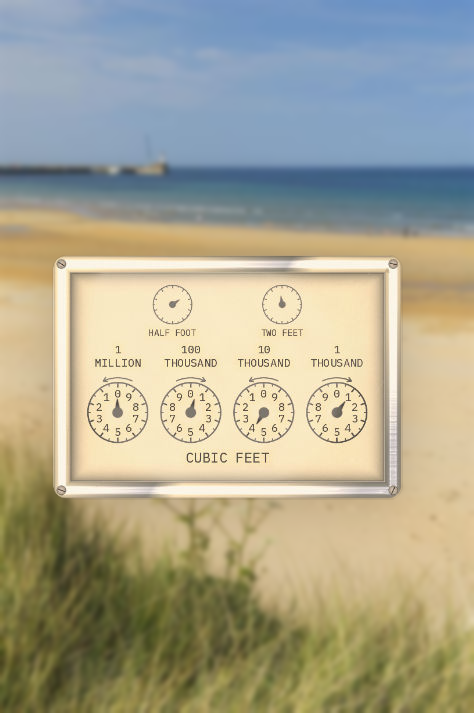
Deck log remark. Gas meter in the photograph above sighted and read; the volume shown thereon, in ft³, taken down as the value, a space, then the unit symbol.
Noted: 4100 ft³
